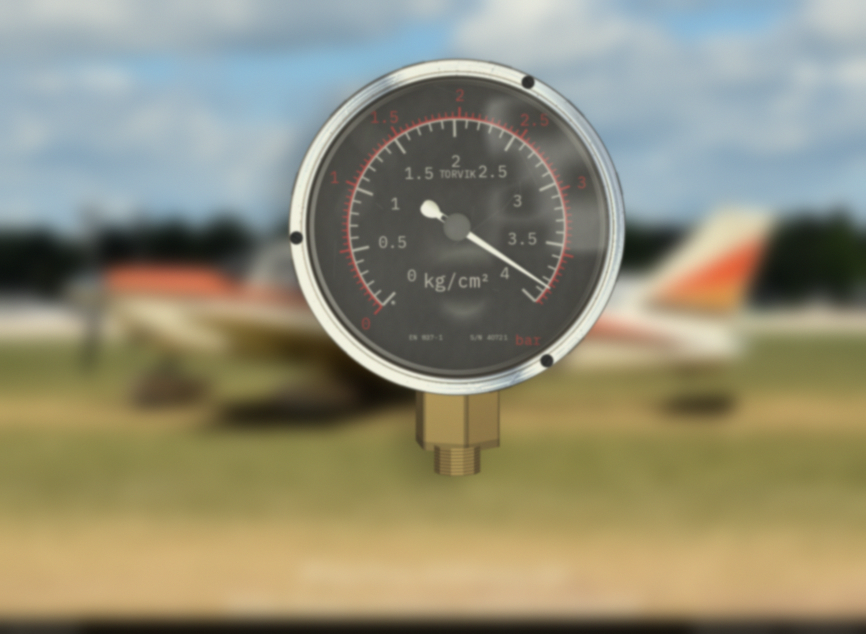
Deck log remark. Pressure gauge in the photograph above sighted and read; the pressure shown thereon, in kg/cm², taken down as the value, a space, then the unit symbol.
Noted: 3.85 kg/cm²
